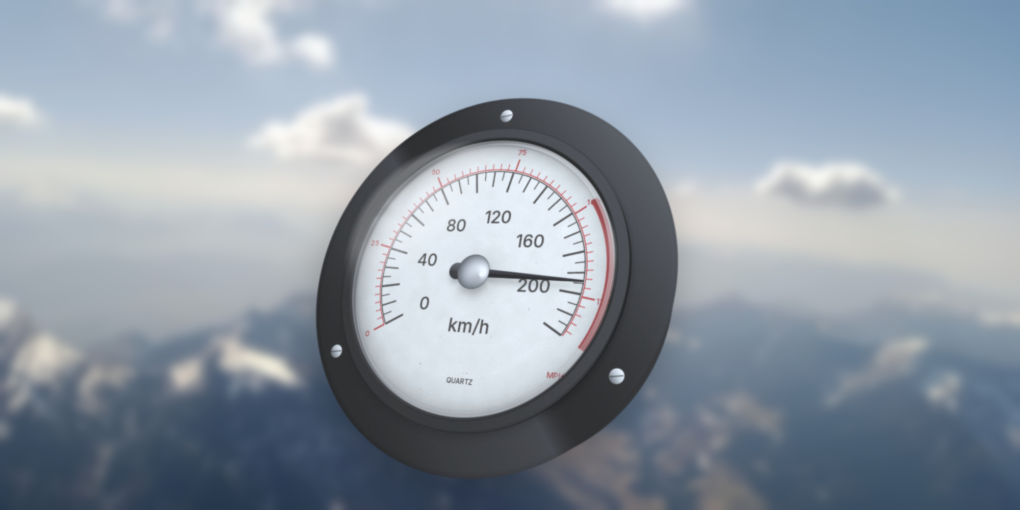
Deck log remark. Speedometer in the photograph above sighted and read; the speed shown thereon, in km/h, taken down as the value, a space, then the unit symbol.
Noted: 195 km/h
